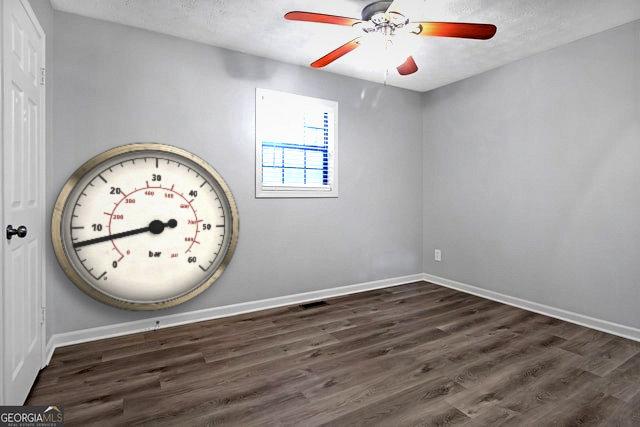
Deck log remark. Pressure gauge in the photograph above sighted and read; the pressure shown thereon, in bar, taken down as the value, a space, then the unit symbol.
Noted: 7 bar
